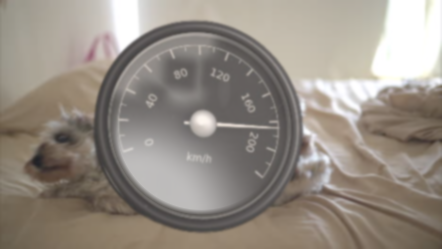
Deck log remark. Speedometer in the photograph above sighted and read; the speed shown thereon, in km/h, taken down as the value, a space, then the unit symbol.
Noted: 185 km/h
